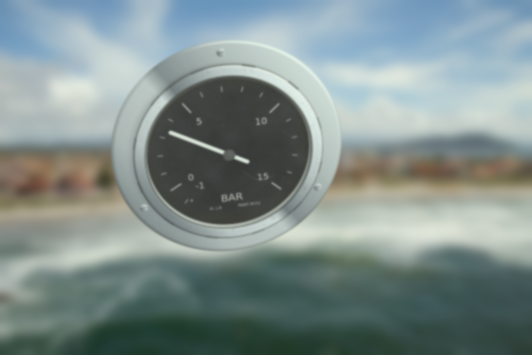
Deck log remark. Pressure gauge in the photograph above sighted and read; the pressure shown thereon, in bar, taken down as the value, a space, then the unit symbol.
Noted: 3.5 bar
